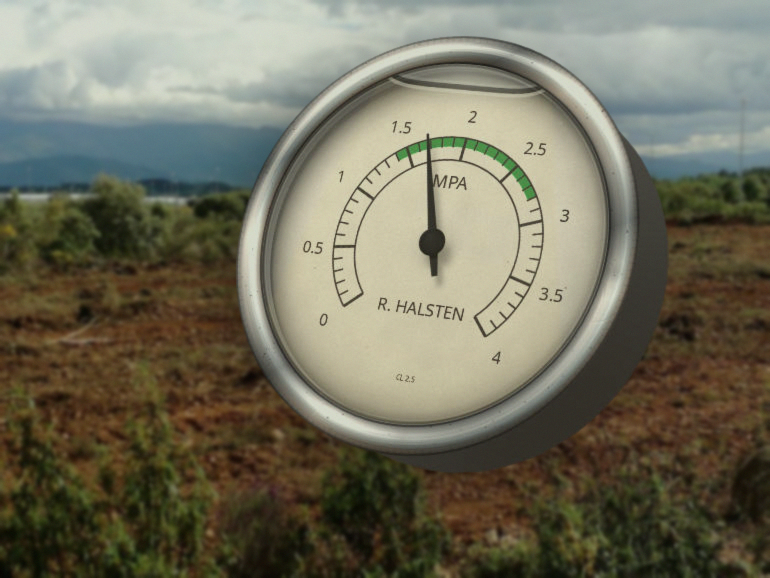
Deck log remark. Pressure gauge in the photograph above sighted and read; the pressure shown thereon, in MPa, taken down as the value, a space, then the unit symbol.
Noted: 1.7 MPa
